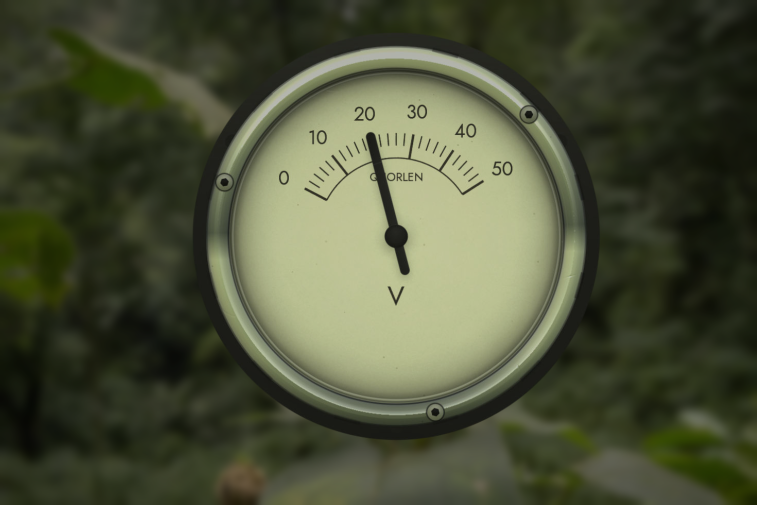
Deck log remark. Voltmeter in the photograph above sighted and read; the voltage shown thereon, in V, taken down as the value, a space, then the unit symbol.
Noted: 20 V
